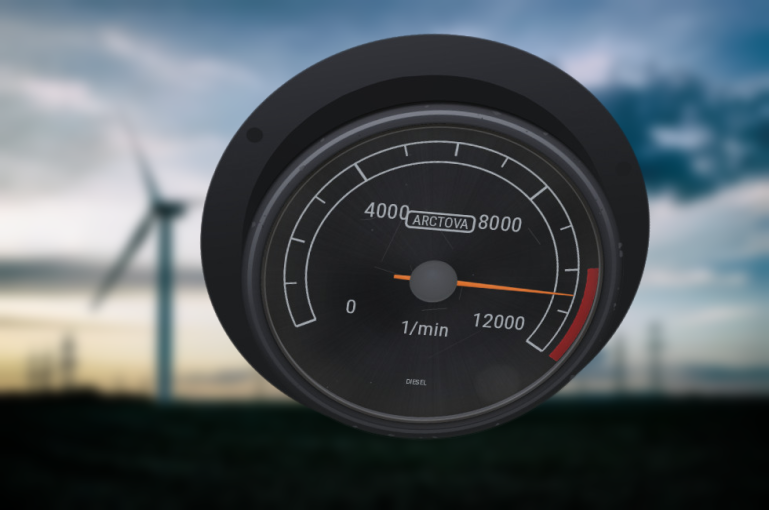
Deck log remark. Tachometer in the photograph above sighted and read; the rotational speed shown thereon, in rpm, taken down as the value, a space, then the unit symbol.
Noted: 10500 rpm
